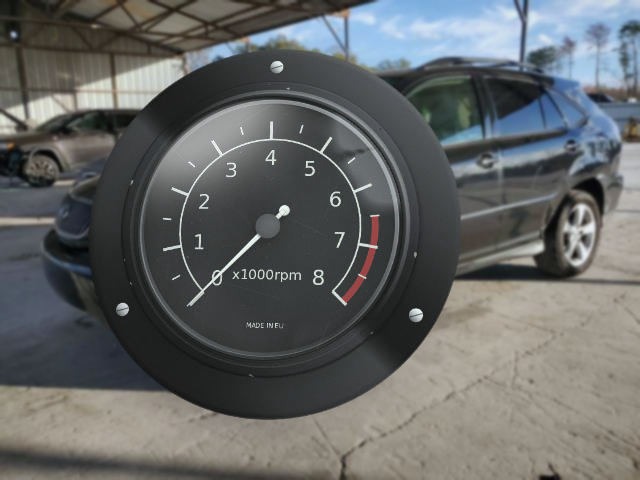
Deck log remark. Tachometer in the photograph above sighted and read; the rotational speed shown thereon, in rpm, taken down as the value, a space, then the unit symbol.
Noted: 0 rpm
